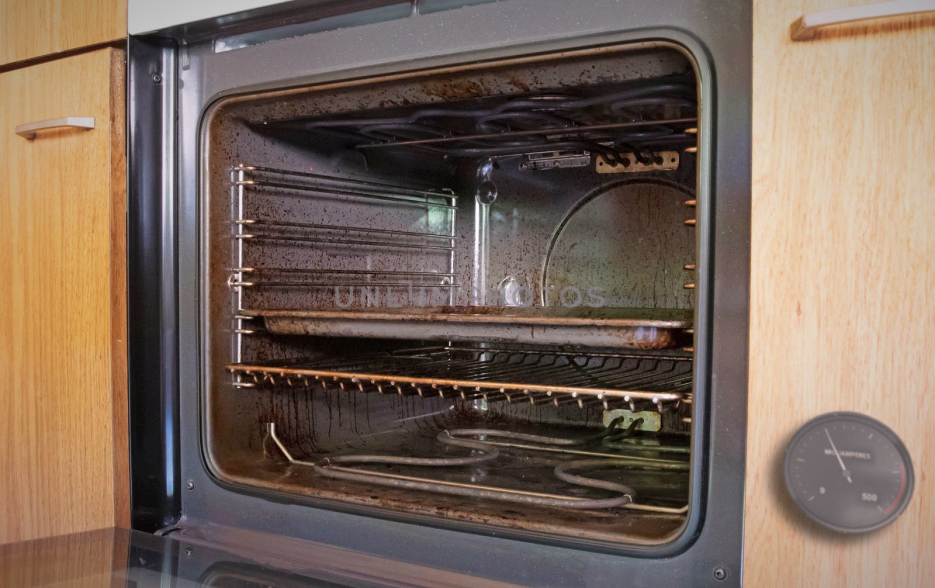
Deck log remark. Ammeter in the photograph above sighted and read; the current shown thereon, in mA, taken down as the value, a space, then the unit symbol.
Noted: 200 mA
